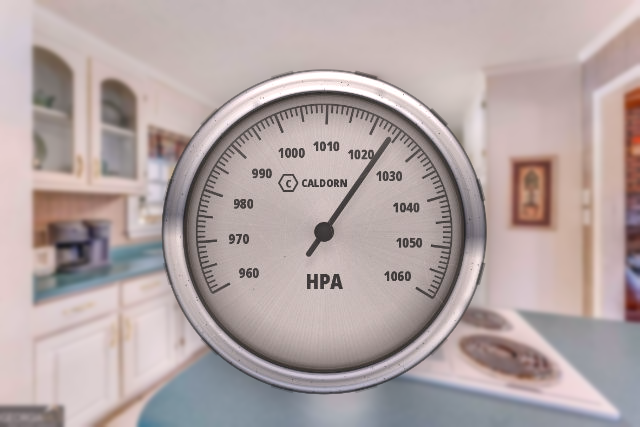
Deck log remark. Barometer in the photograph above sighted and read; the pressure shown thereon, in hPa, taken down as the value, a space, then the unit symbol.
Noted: 1024 hPa
